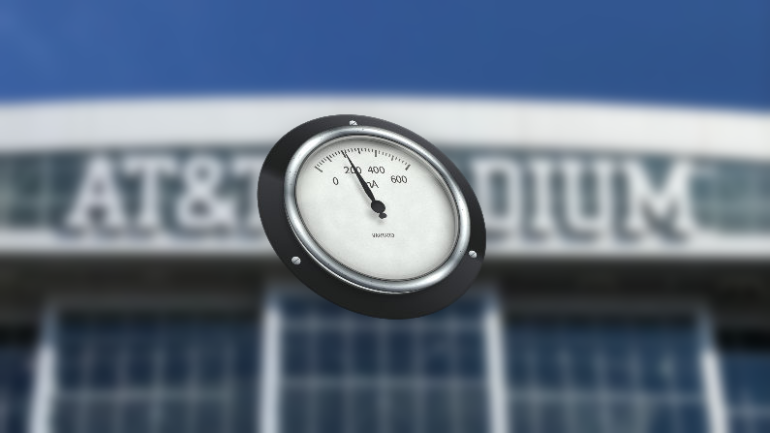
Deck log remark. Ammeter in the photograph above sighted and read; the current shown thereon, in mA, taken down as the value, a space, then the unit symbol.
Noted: 200 mA
